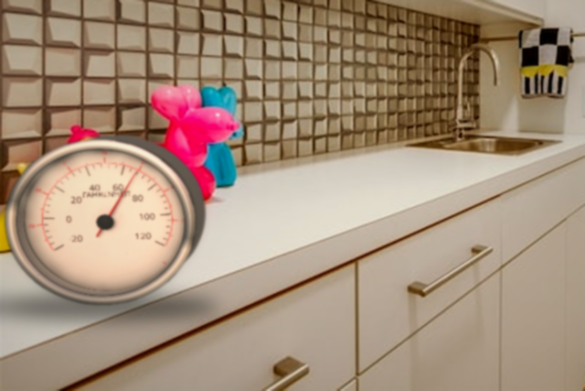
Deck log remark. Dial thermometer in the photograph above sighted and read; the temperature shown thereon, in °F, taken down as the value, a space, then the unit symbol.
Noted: 68 °F
